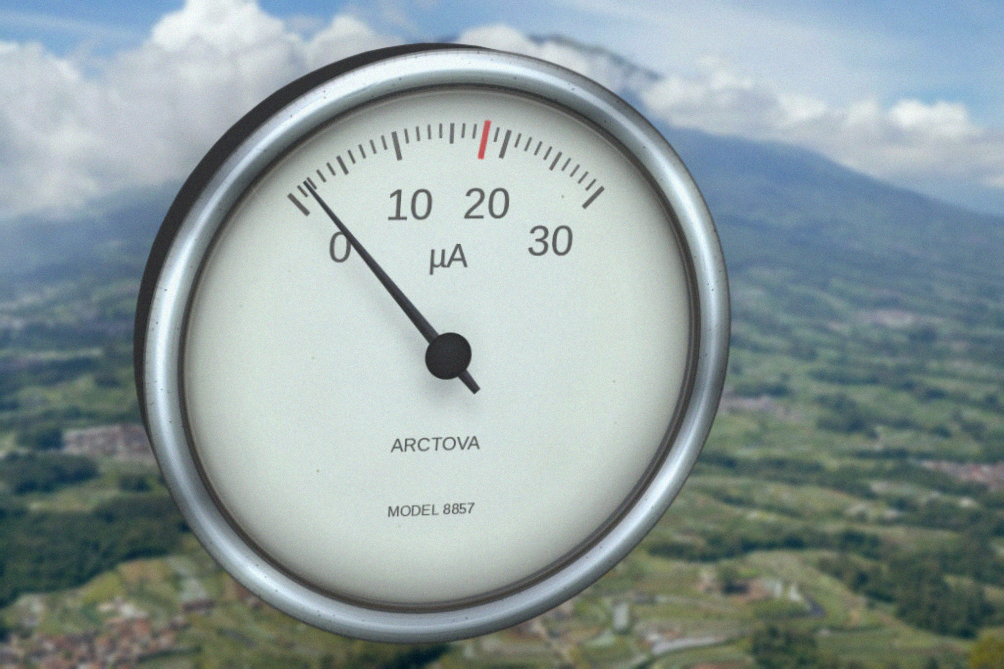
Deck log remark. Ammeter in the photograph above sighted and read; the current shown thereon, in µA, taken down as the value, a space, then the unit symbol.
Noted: 1.5 µA
